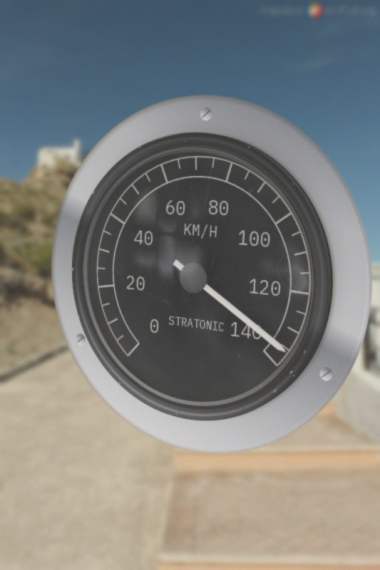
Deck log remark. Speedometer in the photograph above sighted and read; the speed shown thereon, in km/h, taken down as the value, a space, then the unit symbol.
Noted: 135 km/h
